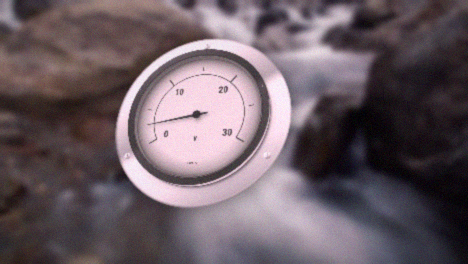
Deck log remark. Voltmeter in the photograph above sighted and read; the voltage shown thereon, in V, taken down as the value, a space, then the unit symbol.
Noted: 2.5 V
